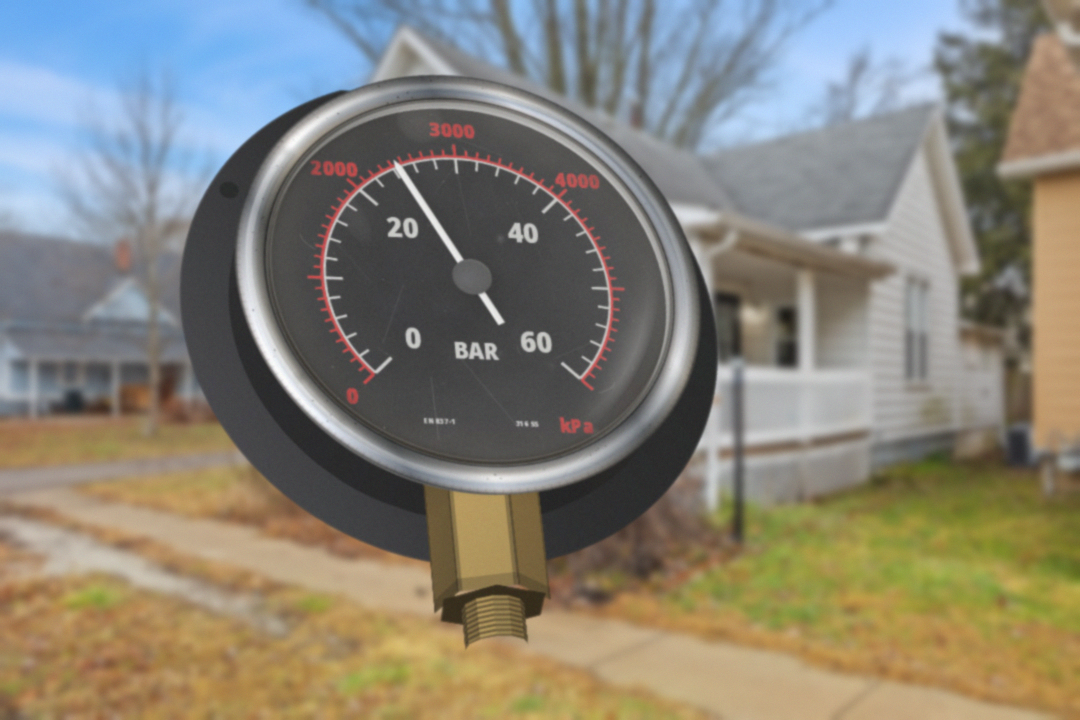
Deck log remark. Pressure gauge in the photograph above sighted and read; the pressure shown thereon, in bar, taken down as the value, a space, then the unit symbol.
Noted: 24 bar
